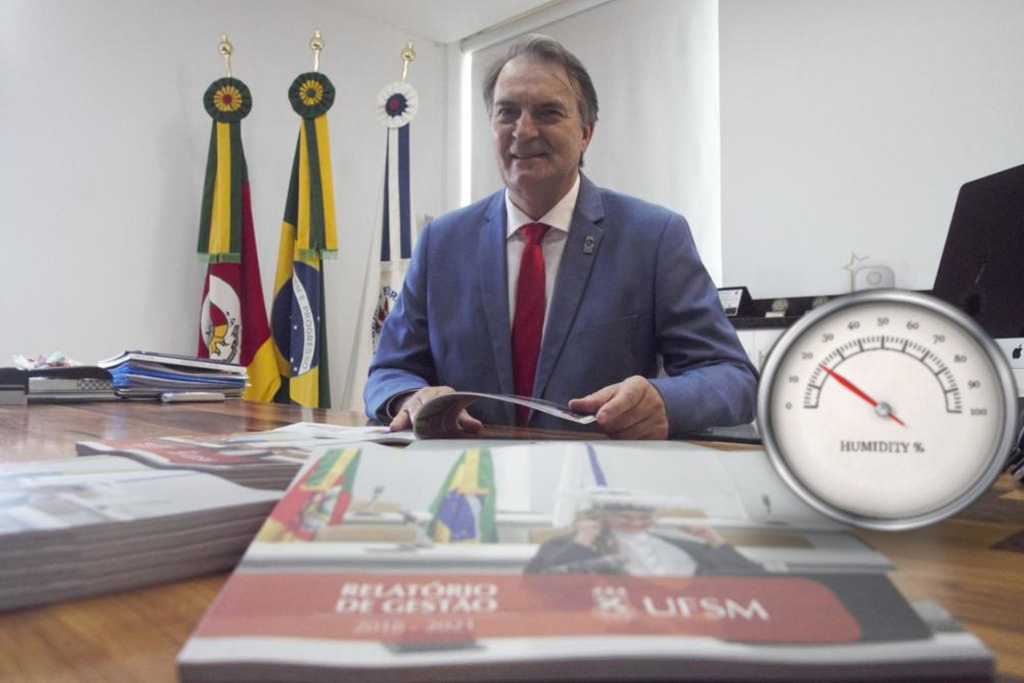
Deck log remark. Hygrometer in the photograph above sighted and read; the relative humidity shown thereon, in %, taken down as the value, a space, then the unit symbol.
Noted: 20 %
